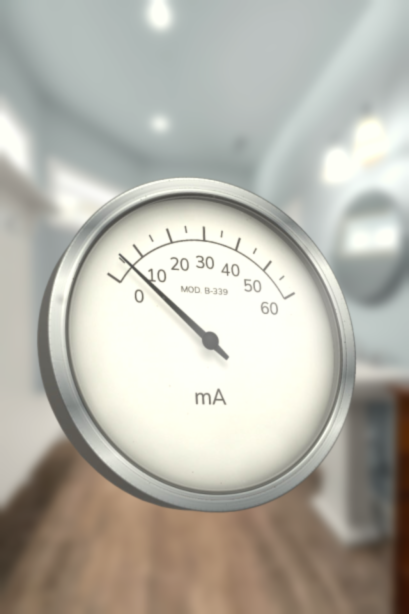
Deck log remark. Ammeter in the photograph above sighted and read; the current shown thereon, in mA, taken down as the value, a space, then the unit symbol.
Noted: 5 mA
